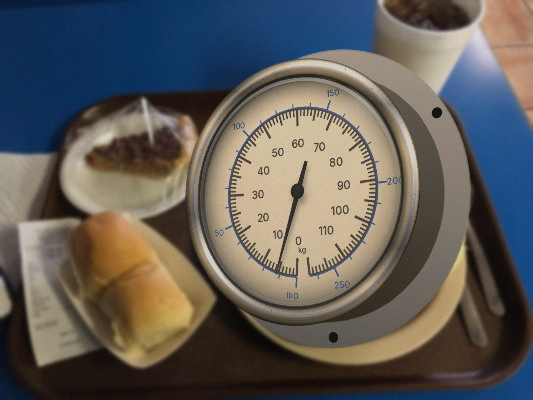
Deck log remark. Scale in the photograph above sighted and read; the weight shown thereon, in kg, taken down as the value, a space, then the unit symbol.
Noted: 5 kg
